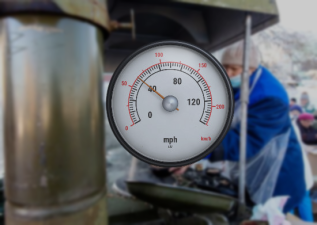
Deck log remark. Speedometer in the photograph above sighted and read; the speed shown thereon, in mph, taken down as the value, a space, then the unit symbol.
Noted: 40 mph
